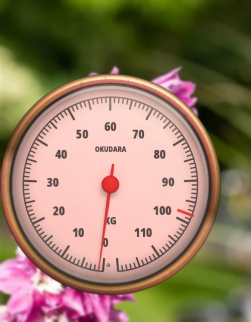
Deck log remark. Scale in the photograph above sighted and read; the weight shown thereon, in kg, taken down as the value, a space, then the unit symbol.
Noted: 1 kg
